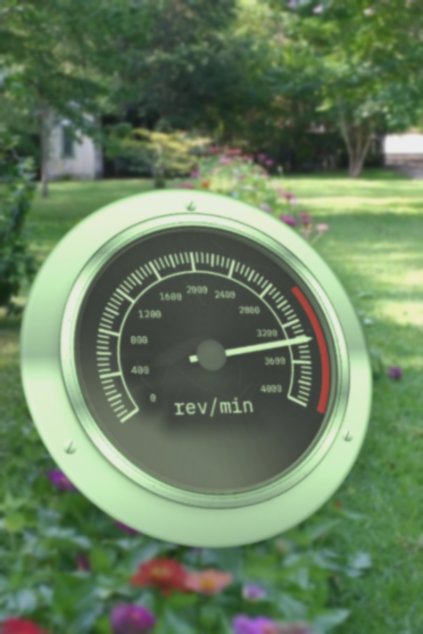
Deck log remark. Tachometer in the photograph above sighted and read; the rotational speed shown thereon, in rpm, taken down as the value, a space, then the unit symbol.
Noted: 3400 rpm
